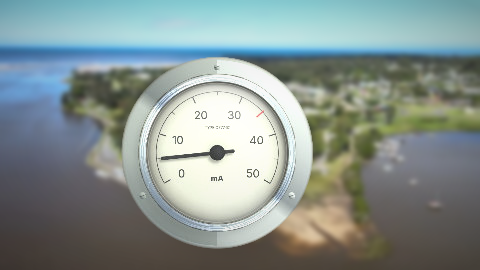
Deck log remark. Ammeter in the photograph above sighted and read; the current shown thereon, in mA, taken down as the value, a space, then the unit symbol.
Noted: 5 mA
